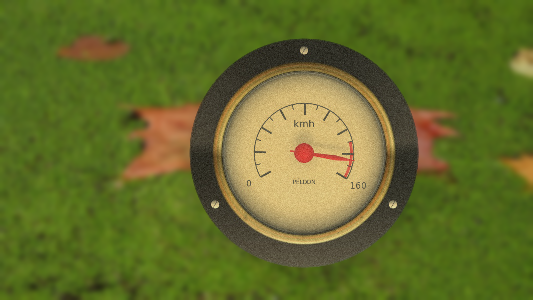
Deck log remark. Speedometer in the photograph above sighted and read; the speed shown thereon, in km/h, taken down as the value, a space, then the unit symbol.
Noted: 145 km/h
